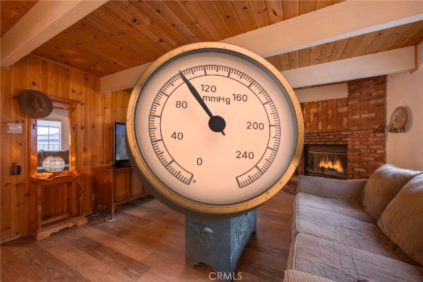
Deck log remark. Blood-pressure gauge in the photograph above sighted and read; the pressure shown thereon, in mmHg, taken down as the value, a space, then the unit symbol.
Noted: 100 mmHg
